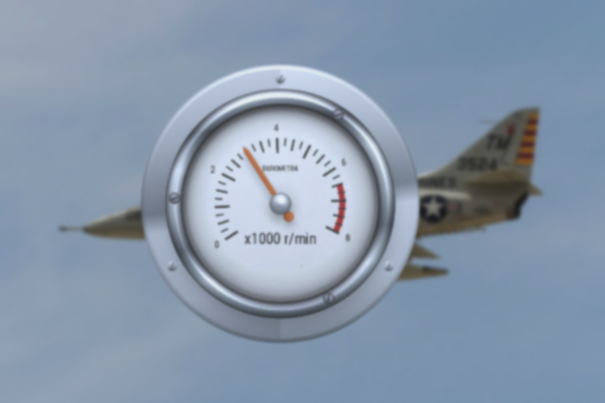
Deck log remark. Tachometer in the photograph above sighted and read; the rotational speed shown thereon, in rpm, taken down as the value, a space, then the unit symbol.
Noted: 3000 rpm
